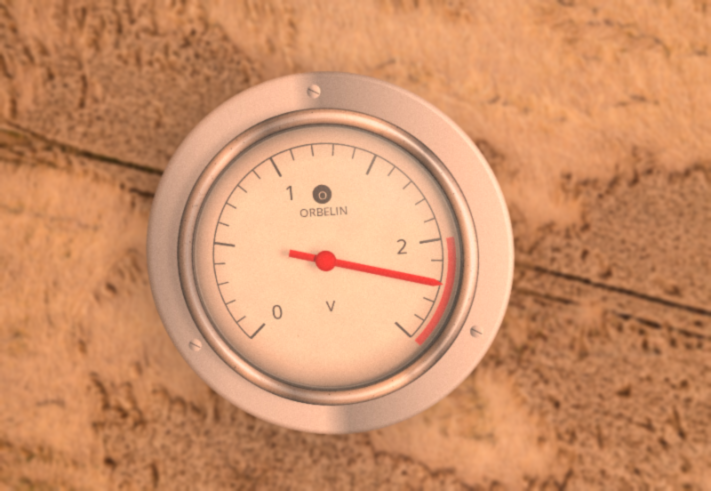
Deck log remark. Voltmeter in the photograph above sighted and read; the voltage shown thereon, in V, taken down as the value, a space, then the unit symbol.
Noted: 2.2 V
